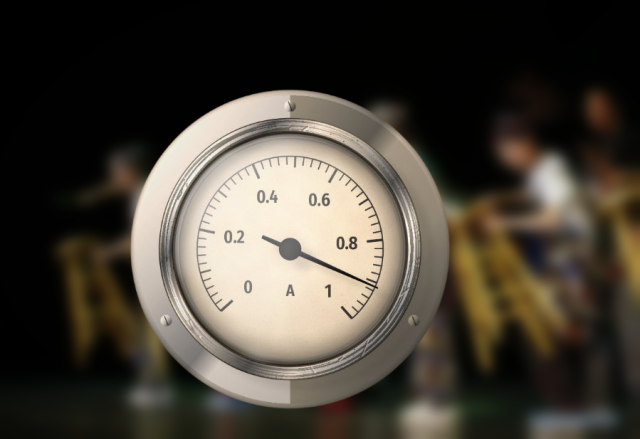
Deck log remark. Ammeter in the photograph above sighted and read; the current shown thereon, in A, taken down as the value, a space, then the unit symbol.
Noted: 0.91 A
